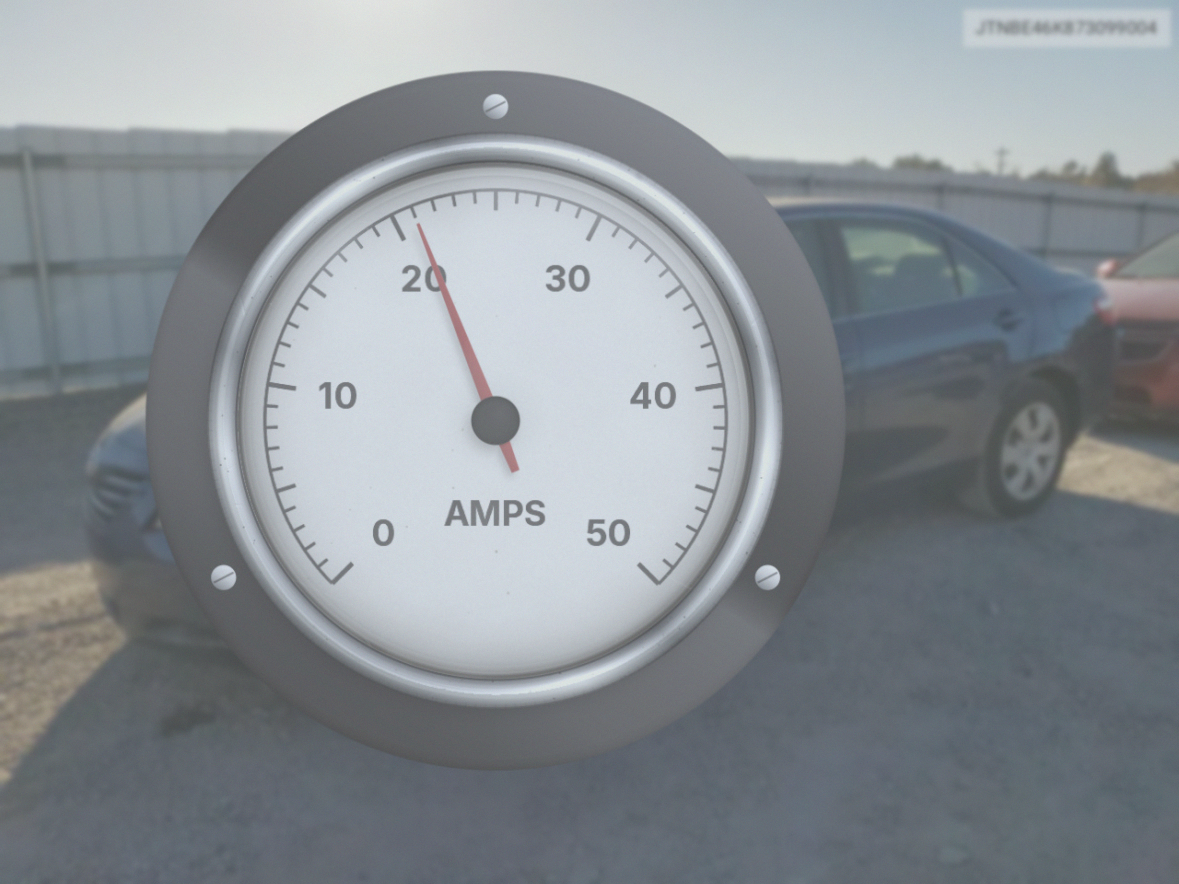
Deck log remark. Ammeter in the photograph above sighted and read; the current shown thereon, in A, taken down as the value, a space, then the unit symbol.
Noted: 21 A
